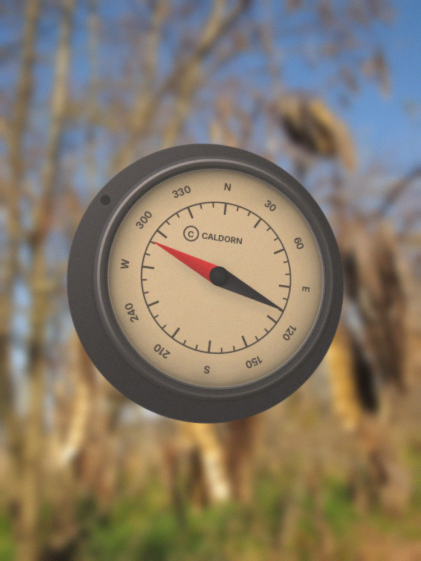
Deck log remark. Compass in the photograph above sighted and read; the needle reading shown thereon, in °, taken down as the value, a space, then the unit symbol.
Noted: 290 °
